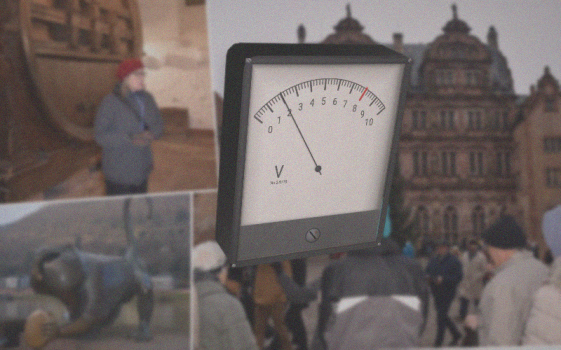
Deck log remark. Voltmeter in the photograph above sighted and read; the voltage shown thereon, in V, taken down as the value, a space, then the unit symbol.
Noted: 2 V
